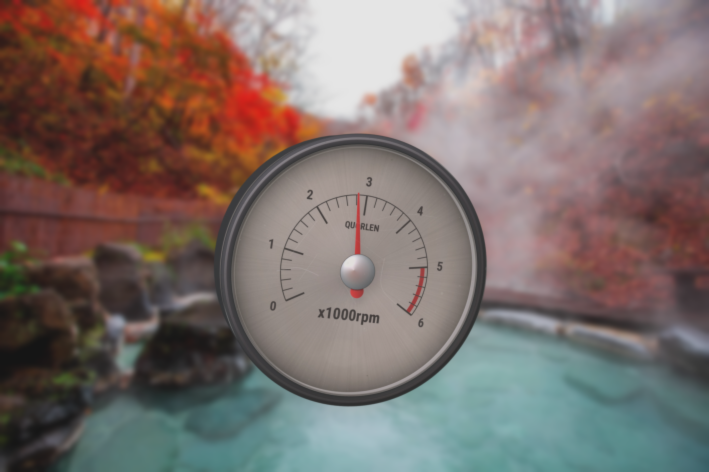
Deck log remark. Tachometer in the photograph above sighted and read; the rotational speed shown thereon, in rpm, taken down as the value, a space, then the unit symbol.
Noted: 2800 rpm
